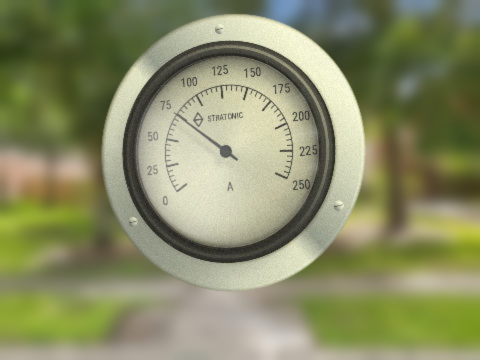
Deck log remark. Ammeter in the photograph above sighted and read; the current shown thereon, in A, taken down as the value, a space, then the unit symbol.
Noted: 75 A
